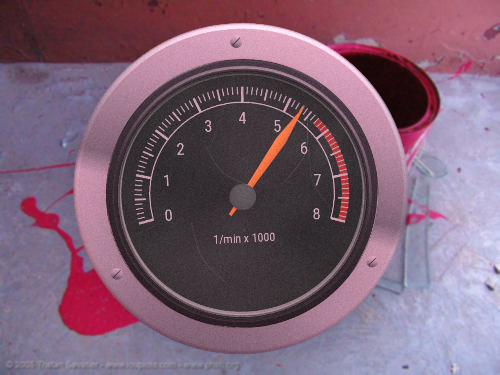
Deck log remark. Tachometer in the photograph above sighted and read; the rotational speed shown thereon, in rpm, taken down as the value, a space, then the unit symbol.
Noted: 5300 rpm
